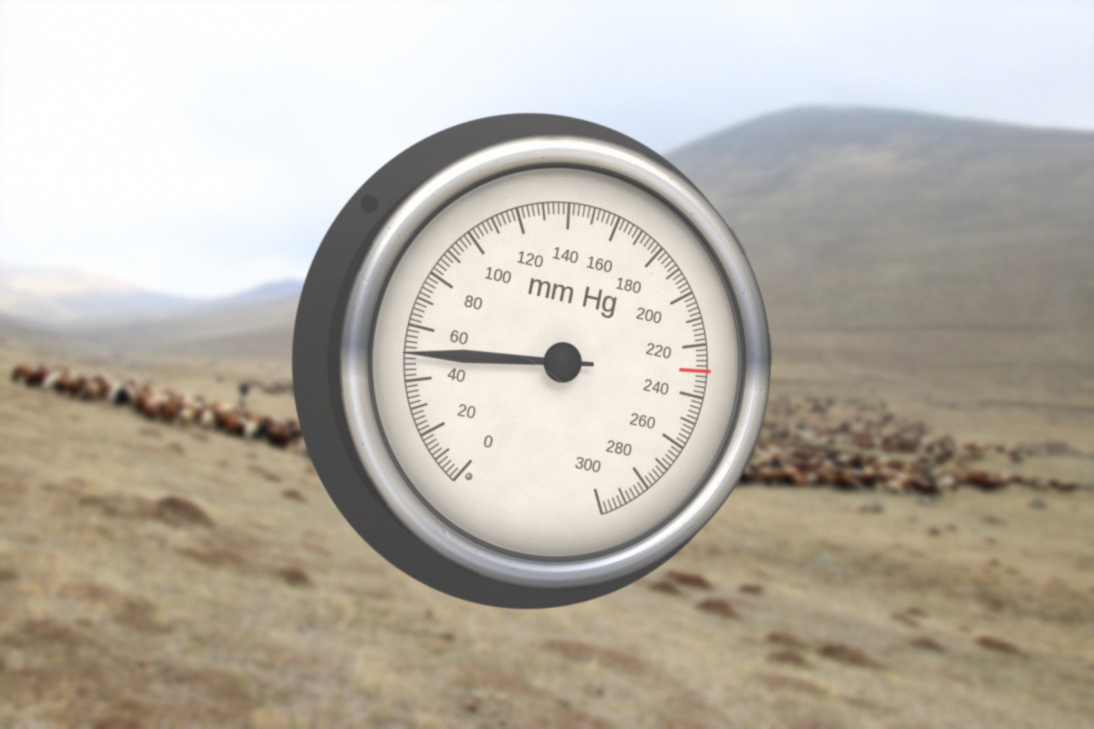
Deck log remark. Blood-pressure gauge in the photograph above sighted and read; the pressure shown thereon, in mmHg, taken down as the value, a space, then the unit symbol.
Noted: 50 mmHg
